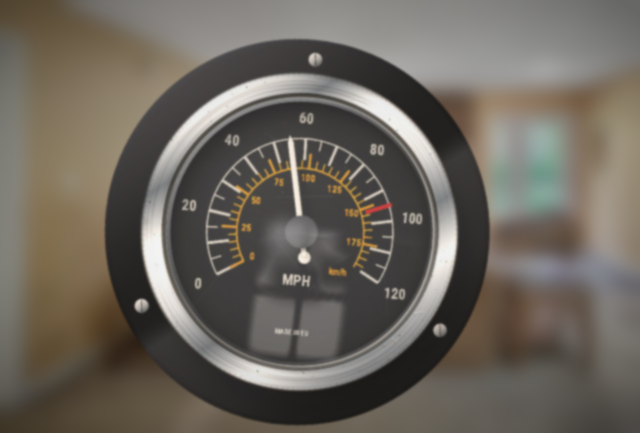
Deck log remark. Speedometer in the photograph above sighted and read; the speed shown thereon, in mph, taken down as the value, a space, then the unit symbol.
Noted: 55 mph
